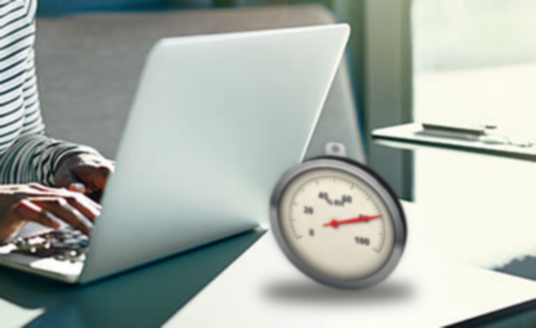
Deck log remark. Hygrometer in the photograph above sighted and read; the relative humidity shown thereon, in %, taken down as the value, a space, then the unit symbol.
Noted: 80 %
